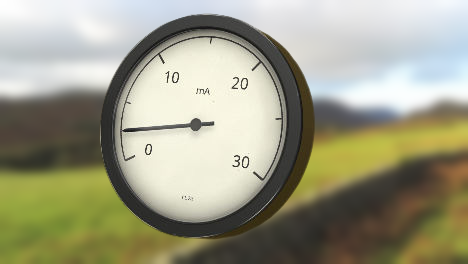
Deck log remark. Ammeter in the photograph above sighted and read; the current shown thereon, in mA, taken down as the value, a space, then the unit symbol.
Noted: 2.5 mA
